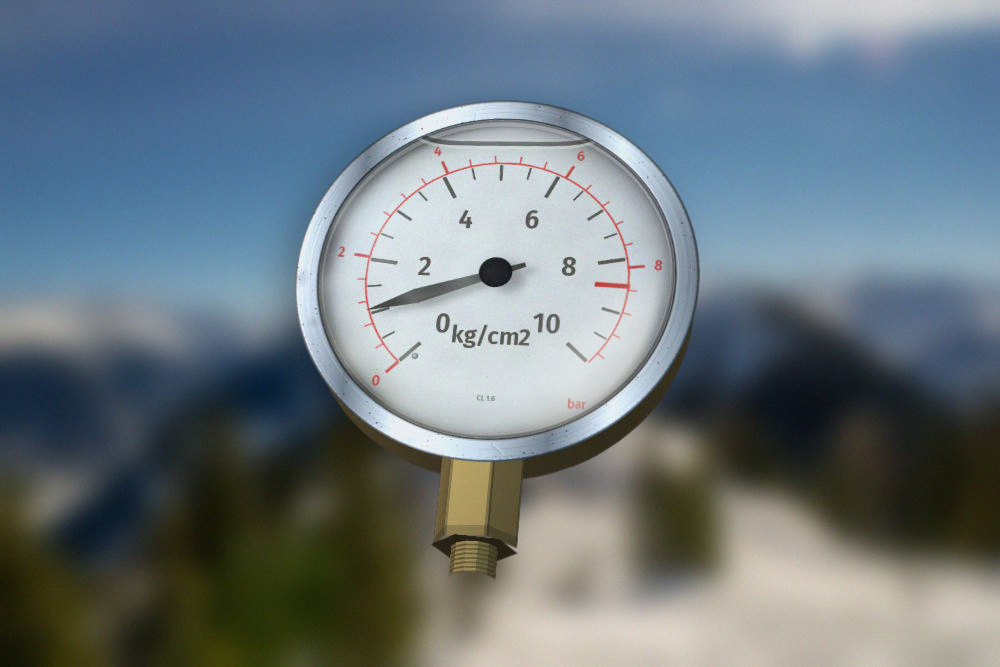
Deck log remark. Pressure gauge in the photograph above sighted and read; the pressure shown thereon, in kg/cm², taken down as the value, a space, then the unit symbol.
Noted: 1 kg/cm²
